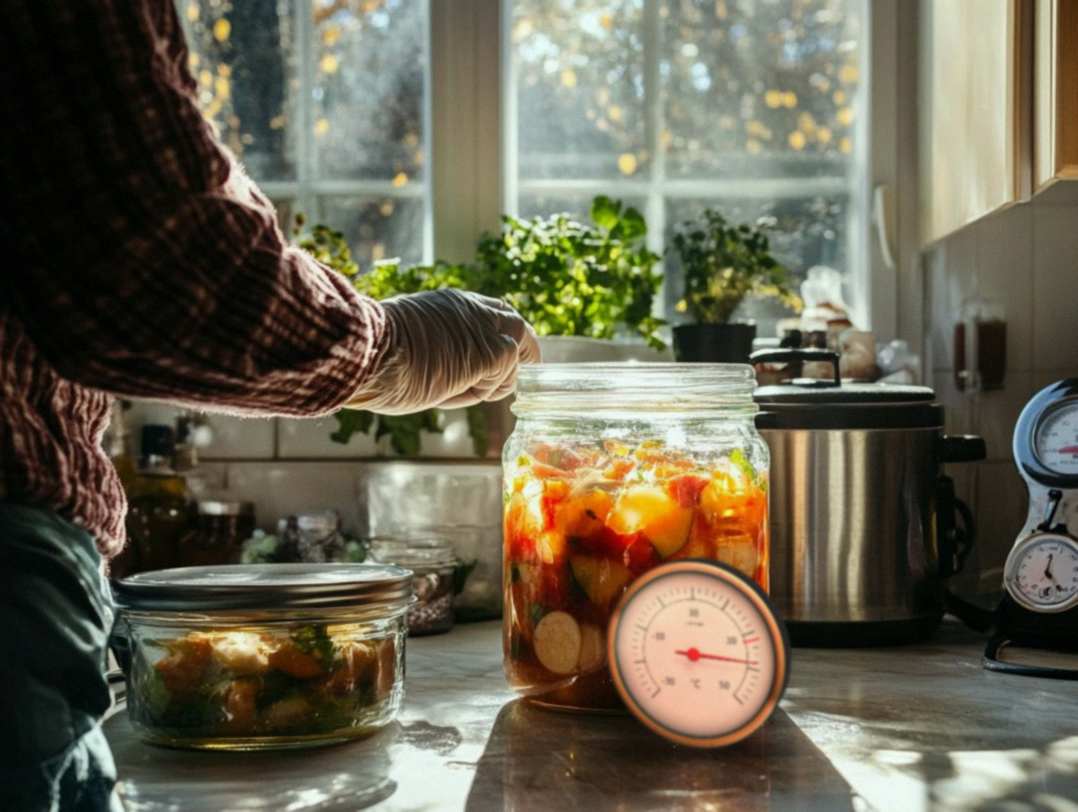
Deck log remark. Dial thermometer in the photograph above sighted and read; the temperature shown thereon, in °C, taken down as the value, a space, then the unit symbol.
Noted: 38 °C
